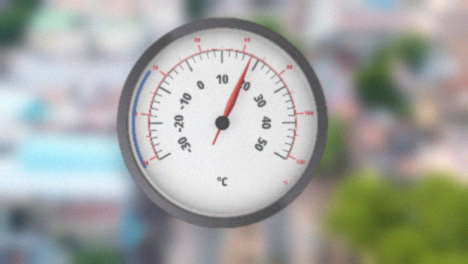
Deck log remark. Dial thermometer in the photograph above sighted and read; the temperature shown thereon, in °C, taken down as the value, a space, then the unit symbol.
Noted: 18 °C
